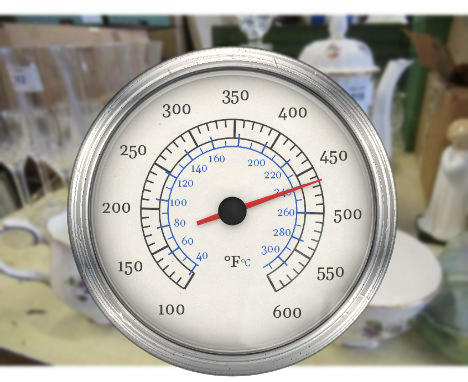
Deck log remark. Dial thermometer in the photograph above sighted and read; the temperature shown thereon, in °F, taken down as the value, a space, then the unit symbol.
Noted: 465 °F
